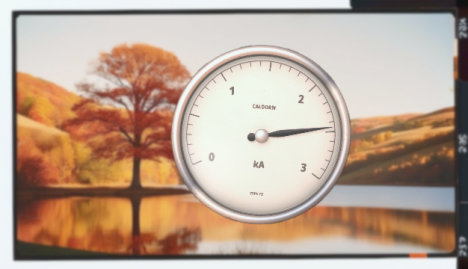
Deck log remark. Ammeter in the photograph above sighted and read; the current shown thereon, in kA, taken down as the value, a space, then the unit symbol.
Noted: 2.45 kA
